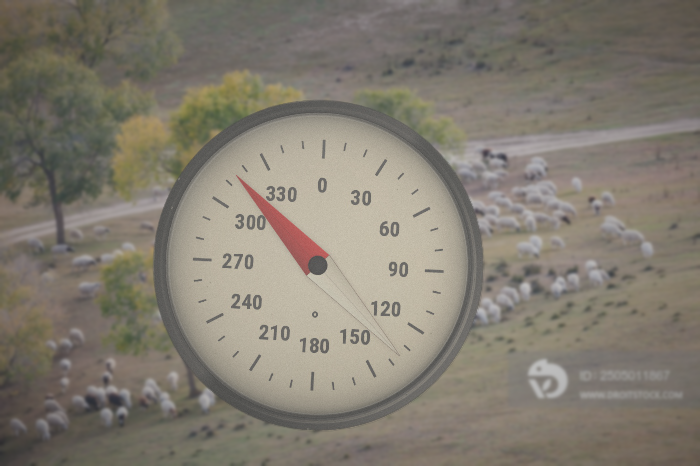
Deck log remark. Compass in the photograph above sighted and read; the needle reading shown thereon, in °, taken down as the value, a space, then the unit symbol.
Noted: 315 °
